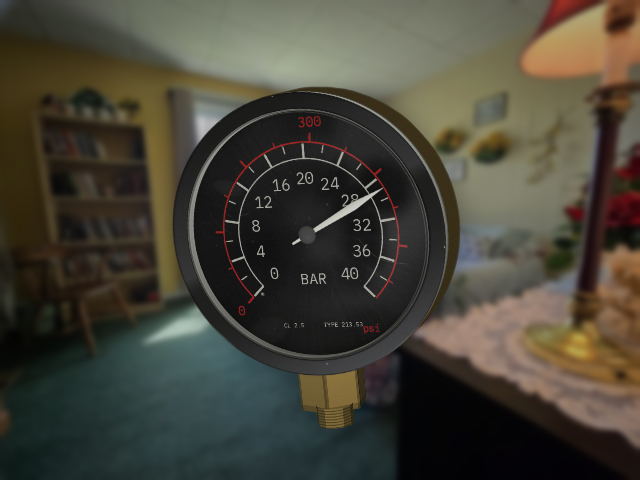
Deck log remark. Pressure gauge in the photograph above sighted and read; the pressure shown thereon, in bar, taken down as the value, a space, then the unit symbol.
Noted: 29 bar
